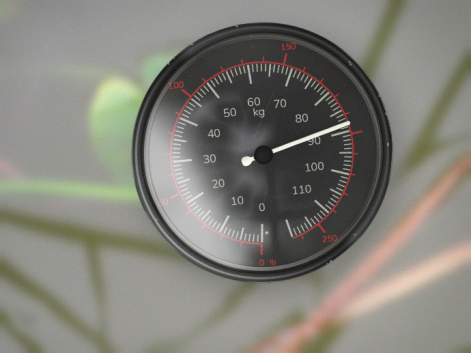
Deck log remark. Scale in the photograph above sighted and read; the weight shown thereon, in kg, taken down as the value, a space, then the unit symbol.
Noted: 88 kg
